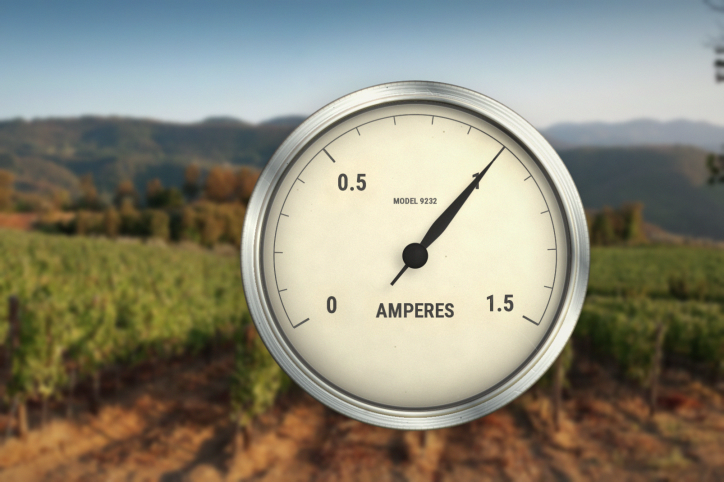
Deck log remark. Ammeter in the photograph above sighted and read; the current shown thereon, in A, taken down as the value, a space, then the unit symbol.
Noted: 1 A
